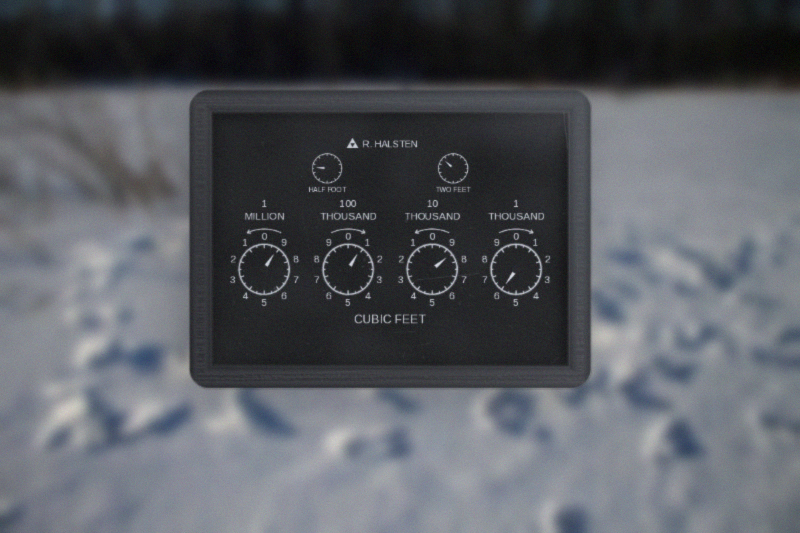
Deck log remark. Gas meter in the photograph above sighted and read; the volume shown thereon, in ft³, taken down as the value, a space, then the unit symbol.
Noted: 908600 ft³
